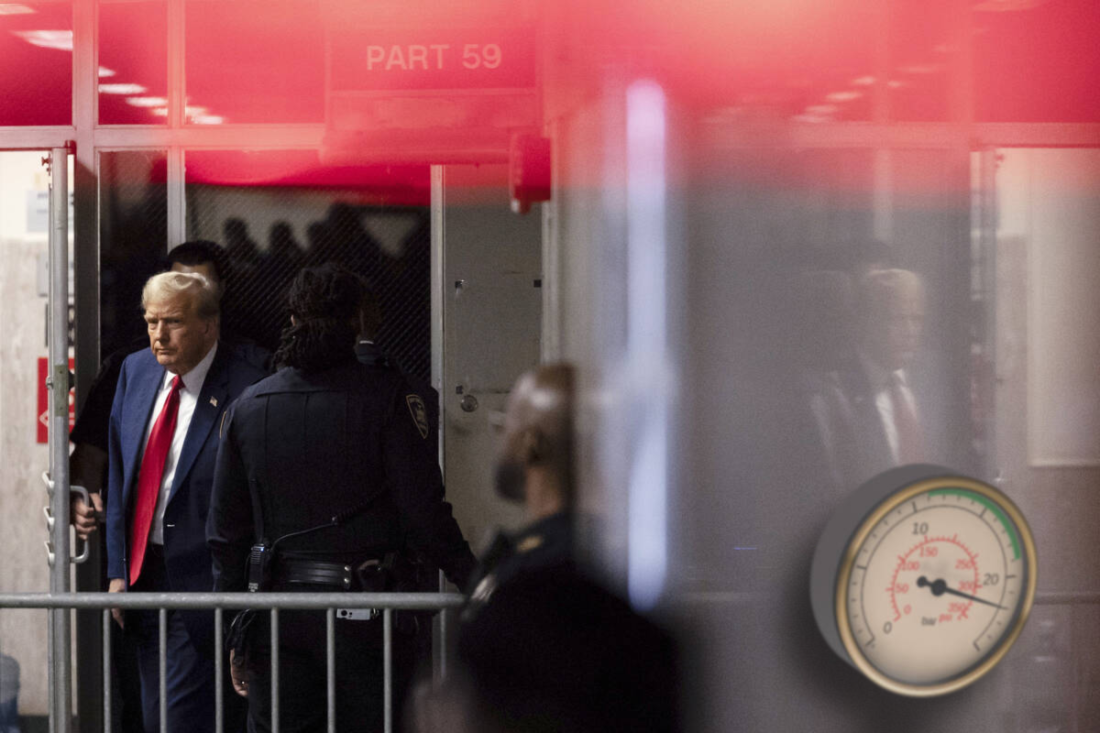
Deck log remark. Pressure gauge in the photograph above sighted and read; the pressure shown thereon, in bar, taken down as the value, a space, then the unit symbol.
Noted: 22 bar
